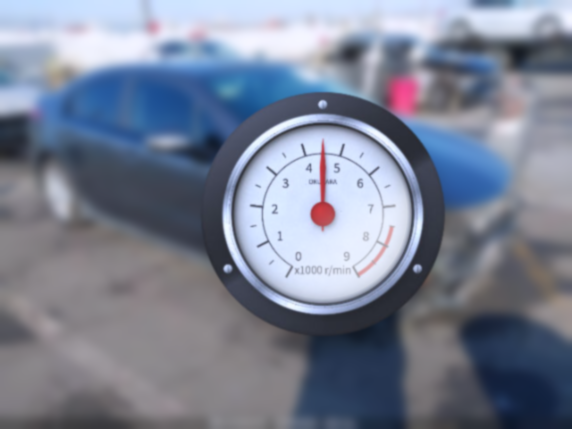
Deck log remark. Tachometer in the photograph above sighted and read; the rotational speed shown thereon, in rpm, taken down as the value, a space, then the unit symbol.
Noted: 4500 rpm
